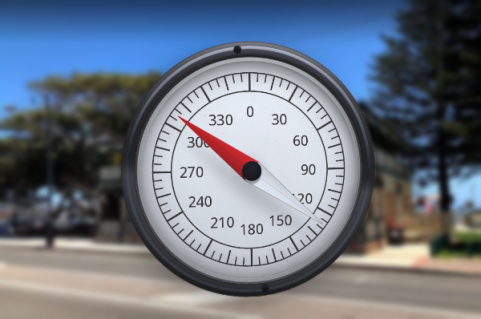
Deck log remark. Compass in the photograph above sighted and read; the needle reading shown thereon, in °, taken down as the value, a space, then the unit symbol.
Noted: 307.5 °
